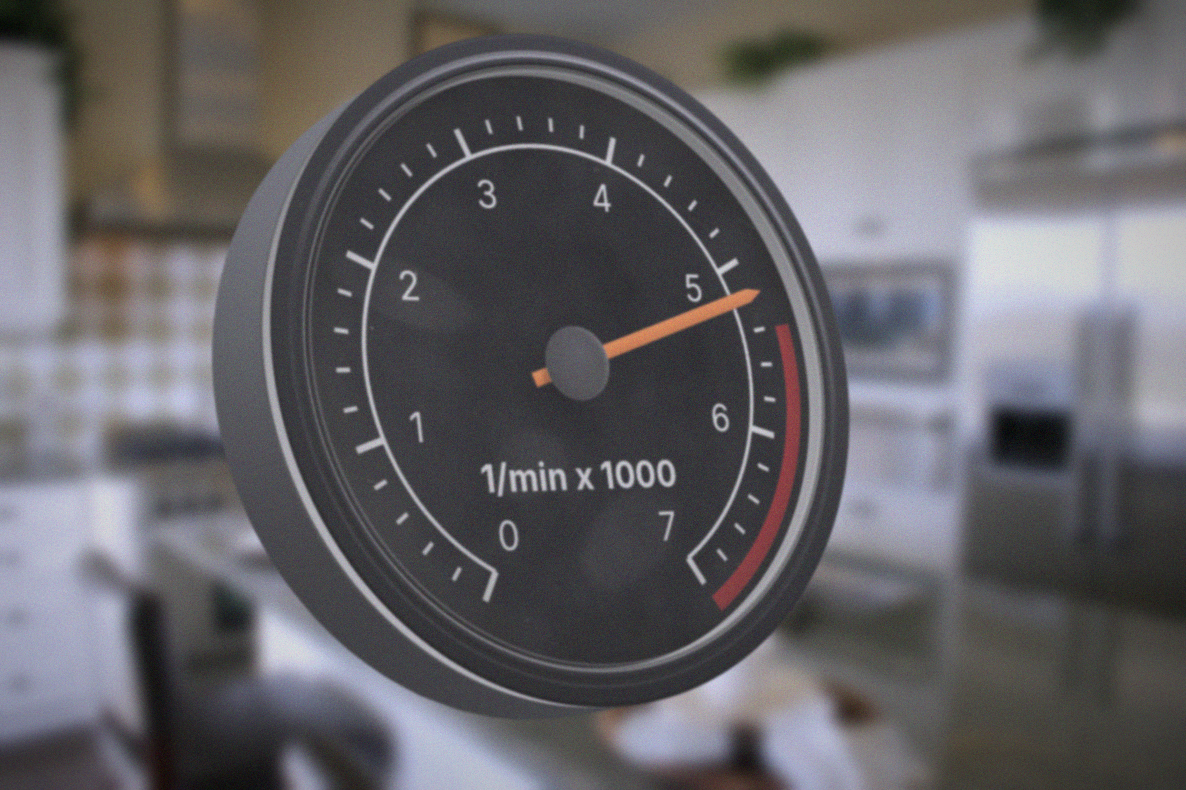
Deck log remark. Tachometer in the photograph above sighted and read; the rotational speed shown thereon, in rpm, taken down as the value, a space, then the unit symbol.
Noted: 5200 rpm
